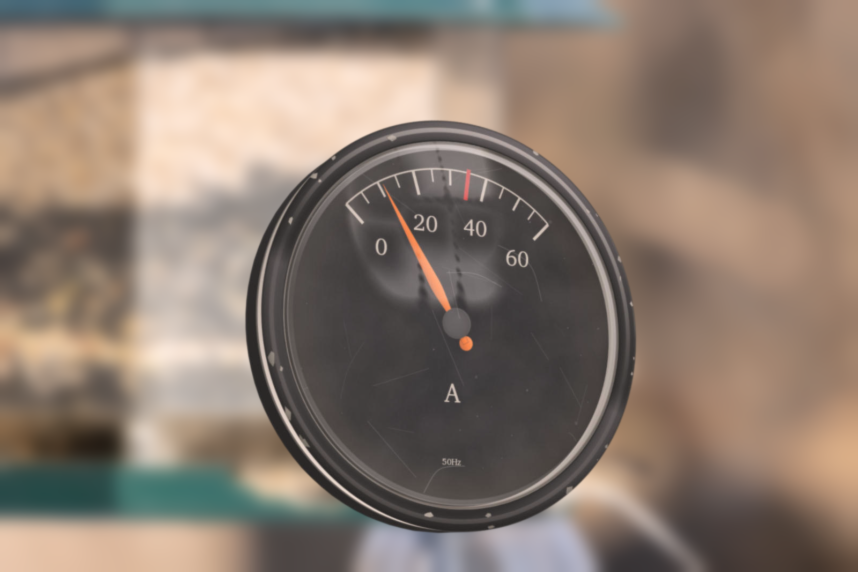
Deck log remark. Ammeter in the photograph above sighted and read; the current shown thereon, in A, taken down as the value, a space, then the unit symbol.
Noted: 10 A
